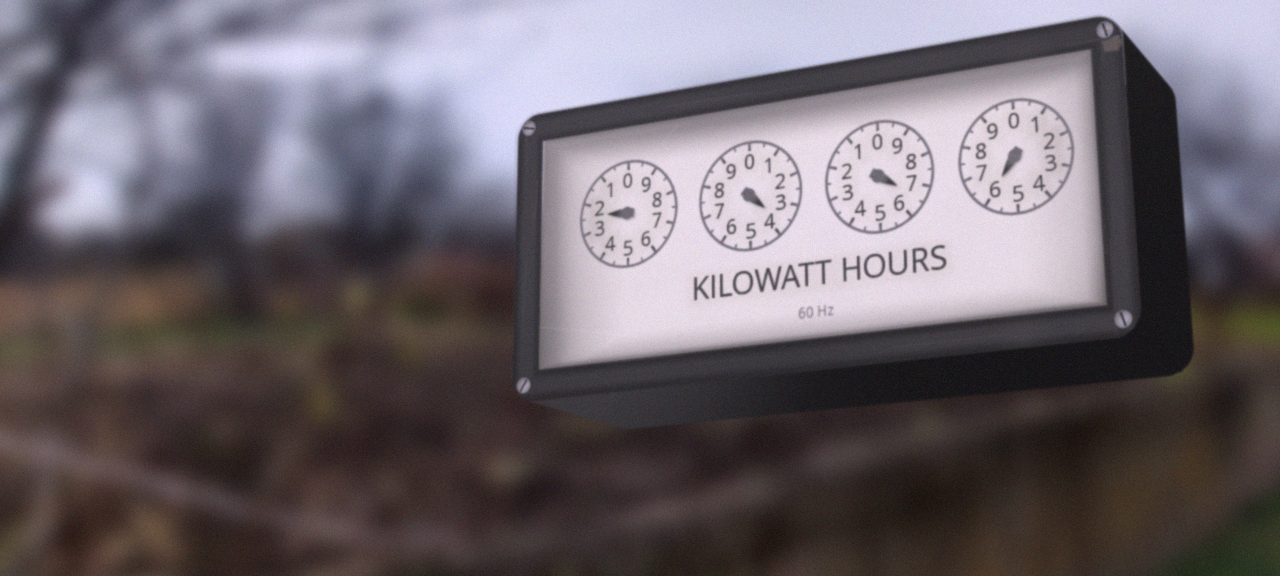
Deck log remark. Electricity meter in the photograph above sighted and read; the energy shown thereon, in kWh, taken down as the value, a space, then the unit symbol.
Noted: 2366 kWh
